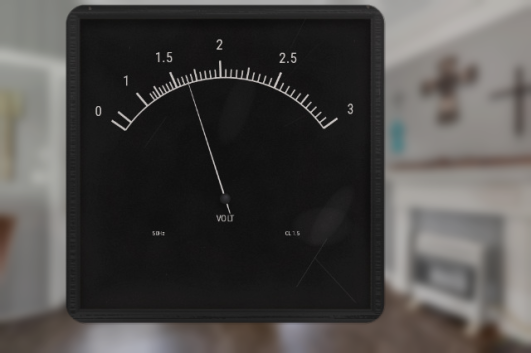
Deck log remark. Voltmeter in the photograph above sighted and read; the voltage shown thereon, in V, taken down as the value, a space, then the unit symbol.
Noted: 1.65 V
